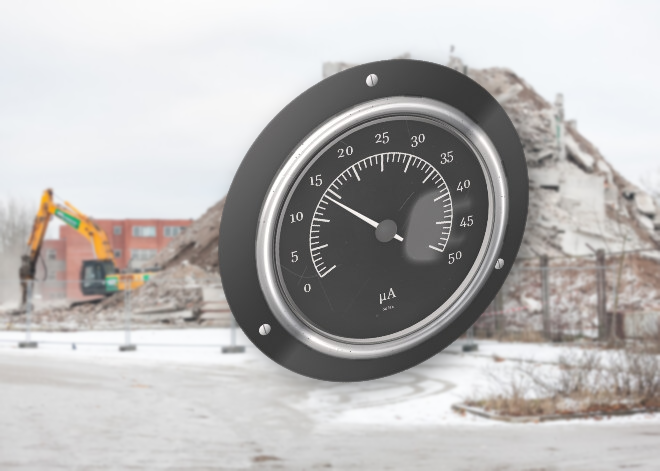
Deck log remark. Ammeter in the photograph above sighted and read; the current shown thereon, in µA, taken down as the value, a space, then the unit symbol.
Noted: 14 µA
